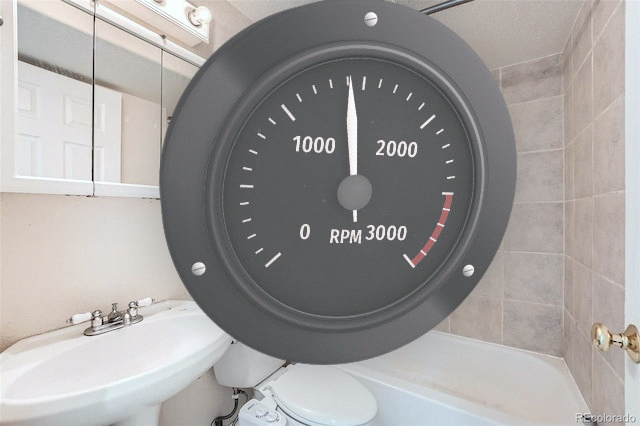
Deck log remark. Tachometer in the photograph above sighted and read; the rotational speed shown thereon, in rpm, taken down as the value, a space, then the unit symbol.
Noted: 1400 rpm
